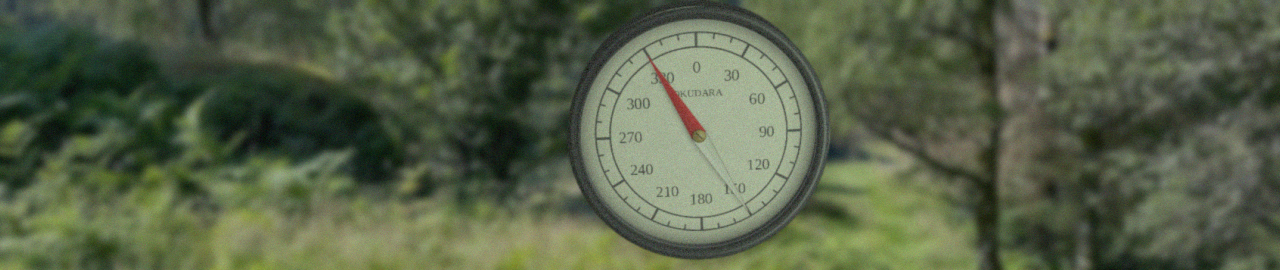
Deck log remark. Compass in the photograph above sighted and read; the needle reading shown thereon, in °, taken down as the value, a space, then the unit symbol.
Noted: 330 °
